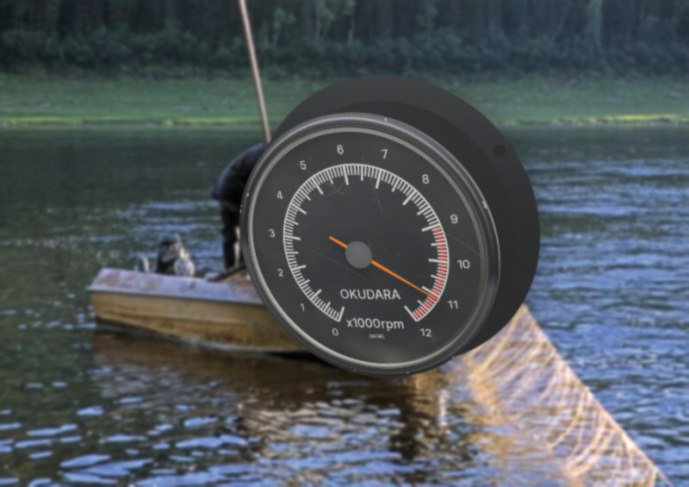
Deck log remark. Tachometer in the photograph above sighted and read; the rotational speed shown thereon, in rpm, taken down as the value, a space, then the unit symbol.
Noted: 11000 rpm
